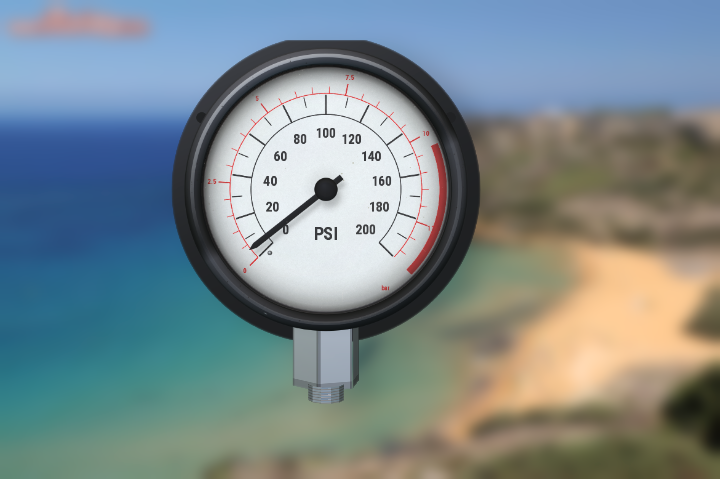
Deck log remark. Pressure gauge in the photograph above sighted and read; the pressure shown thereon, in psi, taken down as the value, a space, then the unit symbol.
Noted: 5 psi
